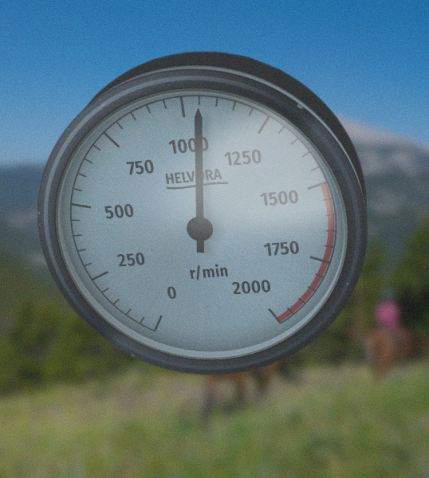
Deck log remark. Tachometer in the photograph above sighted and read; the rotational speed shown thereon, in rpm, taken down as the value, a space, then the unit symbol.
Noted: 1050 rpm
